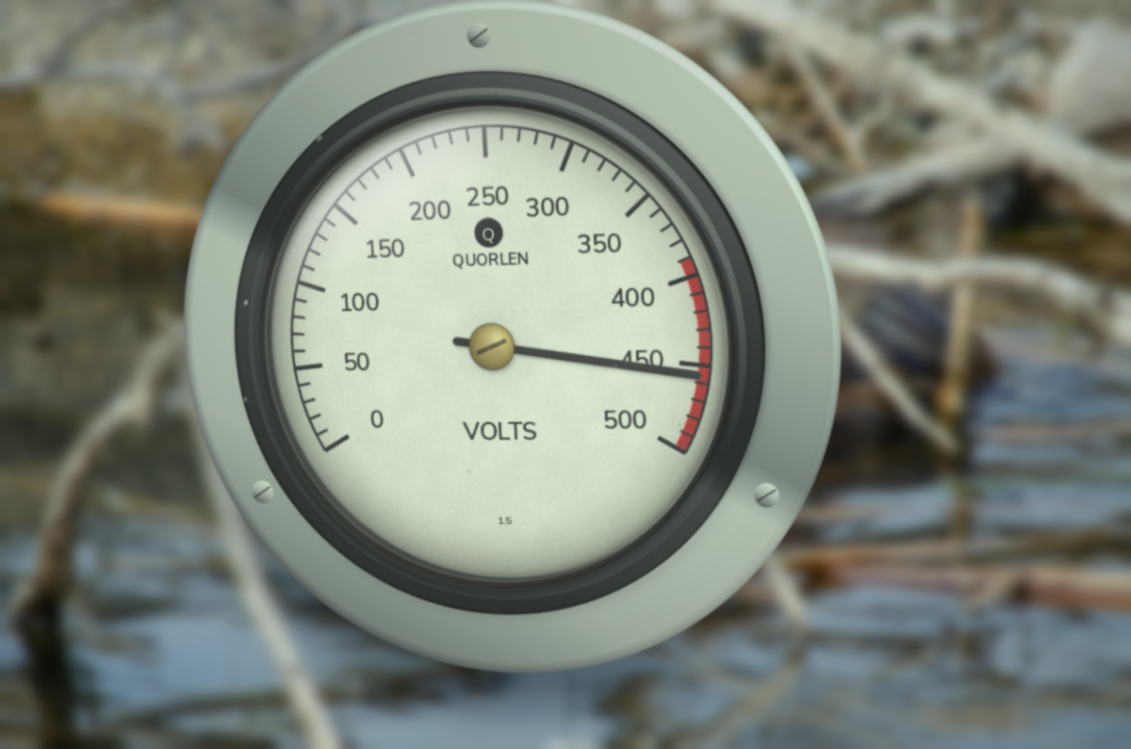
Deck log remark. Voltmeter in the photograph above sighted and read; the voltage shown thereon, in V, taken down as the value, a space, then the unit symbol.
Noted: 455 V
